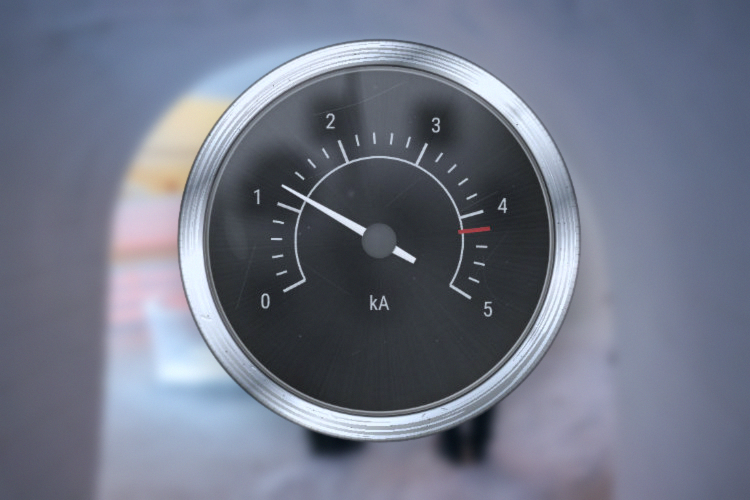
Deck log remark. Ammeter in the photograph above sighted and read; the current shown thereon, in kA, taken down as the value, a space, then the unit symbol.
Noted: 1.2 kA
